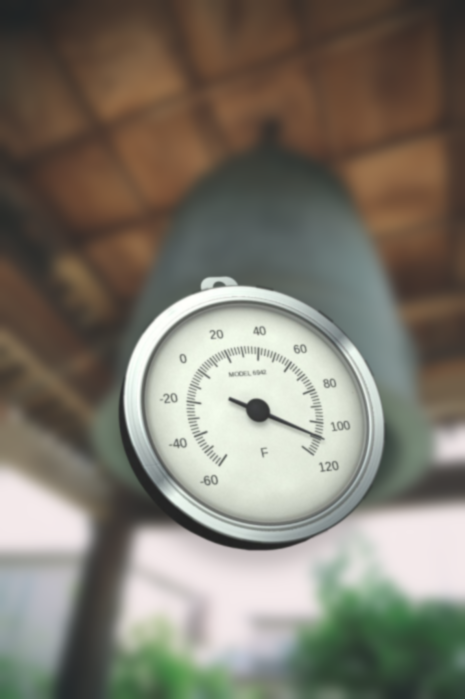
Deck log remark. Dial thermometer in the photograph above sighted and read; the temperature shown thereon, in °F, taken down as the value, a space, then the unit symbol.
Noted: 110 °F
